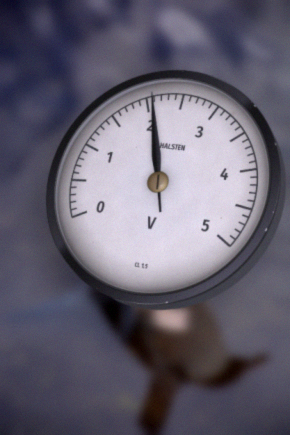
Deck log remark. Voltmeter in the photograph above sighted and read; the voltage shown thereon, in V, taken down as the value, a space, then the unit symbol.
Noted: 2.1 V
